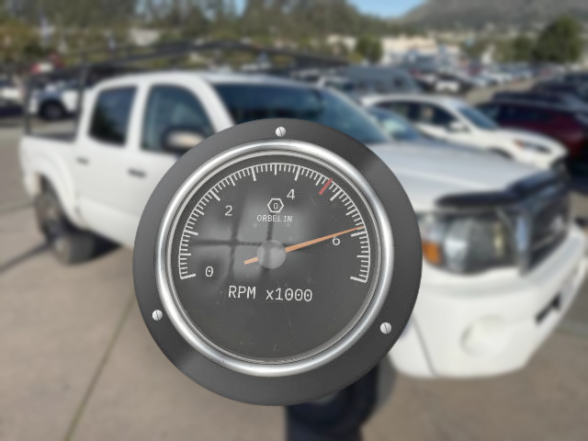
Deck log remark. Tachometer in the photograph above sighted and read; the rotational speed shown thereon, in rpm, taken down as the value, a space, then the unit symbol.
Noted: 5900 rpm
